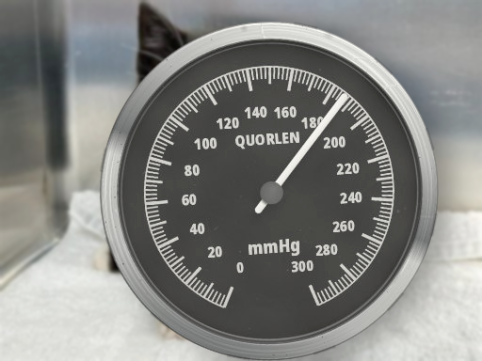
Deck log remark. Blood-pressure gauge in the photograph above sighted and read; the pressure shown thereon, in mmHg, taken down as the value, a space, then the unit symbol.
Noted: 186 mmHg
